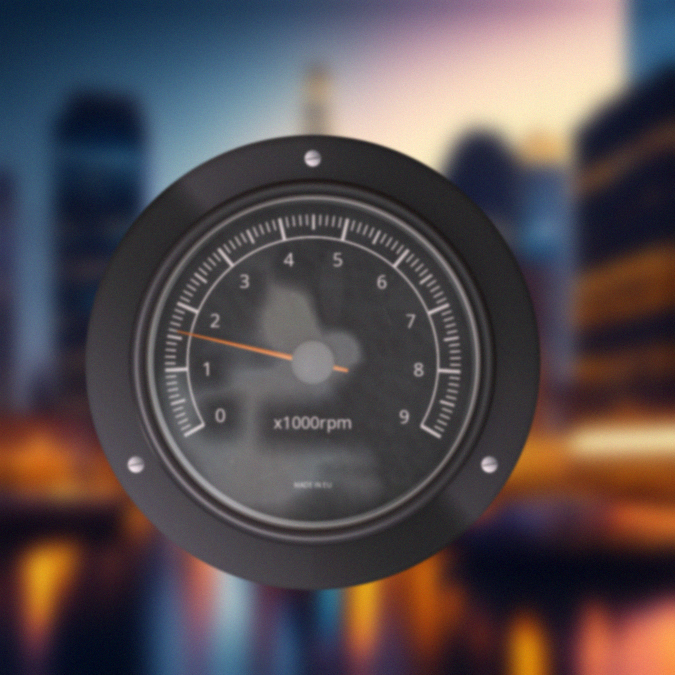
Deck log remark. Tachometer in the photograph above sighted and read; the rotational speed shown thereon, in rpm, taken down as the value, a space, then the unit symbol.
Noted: 1600 rpm
